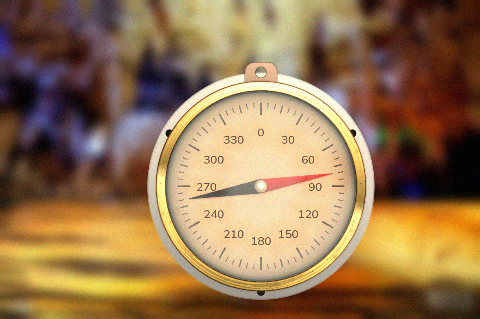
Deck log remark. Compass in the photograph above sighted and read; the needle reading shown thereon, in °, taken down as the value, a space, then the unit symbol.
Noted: 80 °
